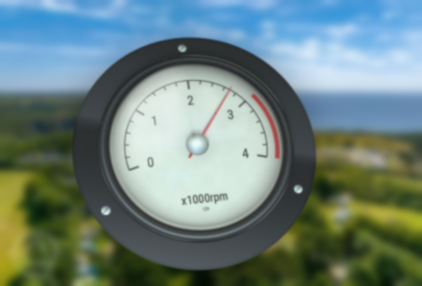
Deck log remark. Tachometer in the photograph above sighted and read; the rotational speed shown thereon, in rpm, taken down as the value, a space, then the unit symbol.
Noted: 2700 rpm
